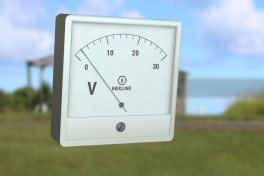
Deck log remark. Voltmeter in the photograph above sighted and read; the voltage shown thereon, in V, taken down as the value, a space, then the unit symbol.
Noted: 2 V
